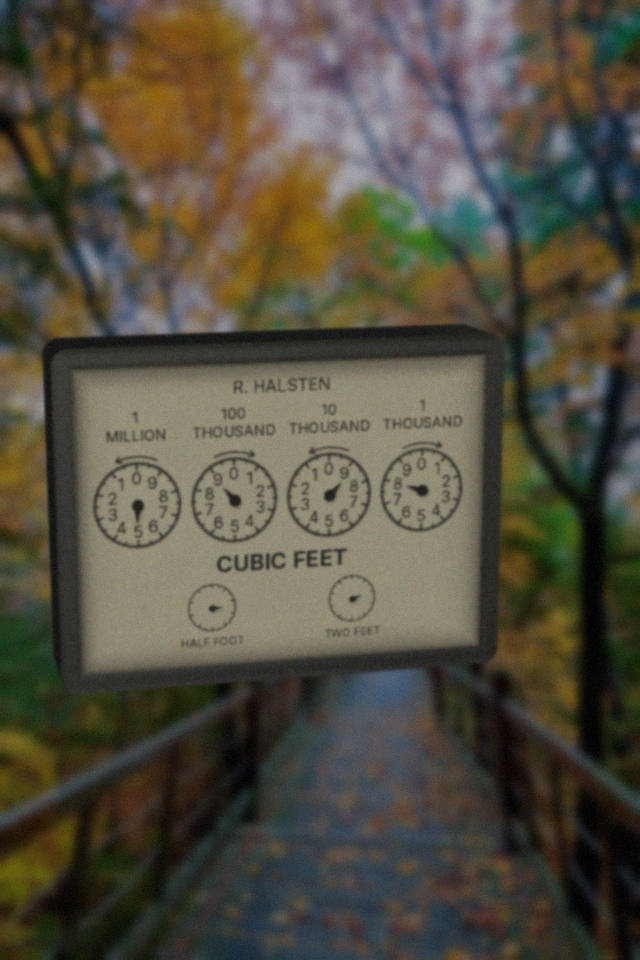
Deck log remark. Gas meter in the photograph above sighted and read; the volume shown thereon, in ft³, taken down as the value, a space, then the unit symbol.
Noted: 488800 ft³
